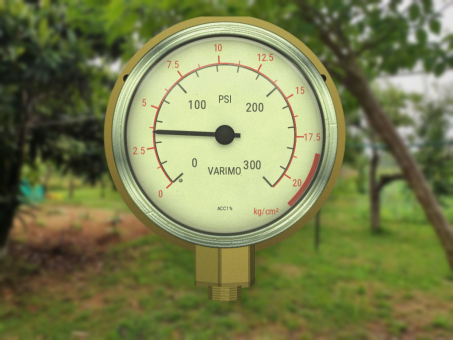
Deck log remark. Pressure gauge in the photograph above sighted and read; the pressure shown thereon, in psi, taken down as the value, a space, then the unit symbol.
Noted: 50 psi
